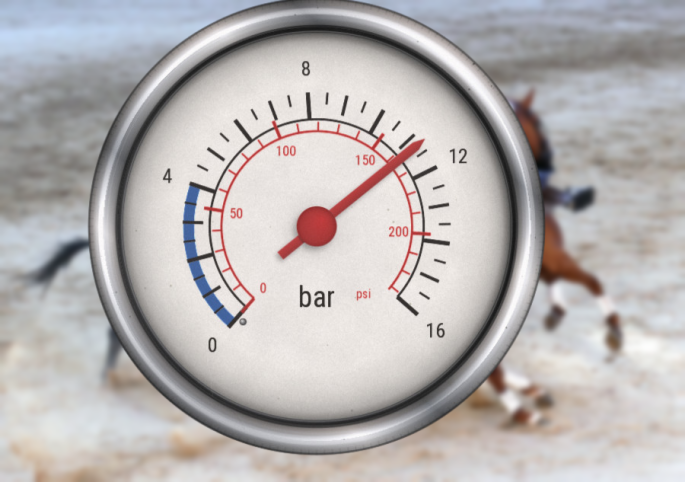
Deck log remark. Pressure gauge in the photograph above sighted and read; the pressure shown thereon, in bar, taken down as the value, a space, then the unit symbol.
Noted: 11.25 bar
